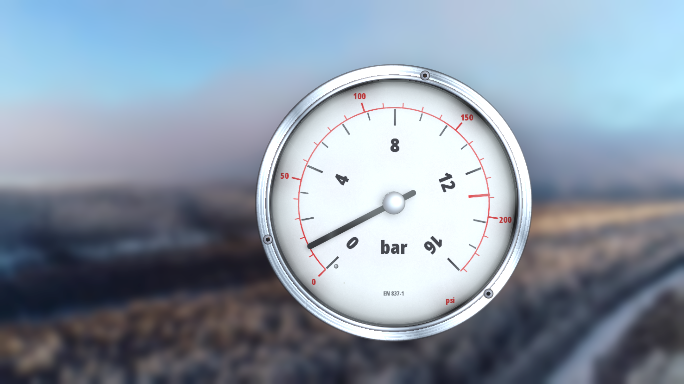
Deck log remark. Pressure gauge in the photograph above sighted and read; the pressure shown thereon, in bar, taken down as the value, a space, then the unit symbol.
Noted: 1 bar
